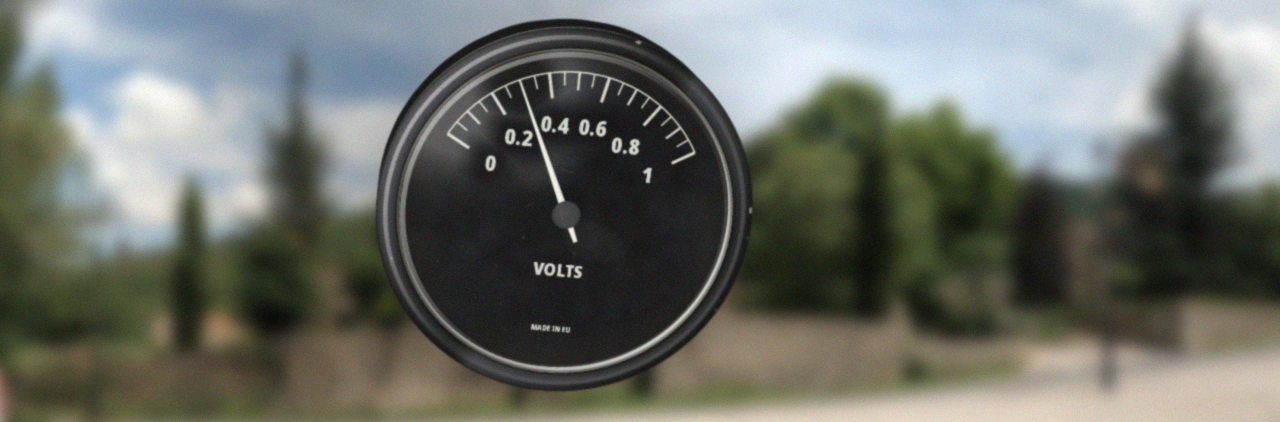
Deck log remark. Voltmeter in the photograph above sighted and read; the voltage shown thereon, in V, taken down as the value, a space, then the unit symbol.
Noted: 0.3 V
